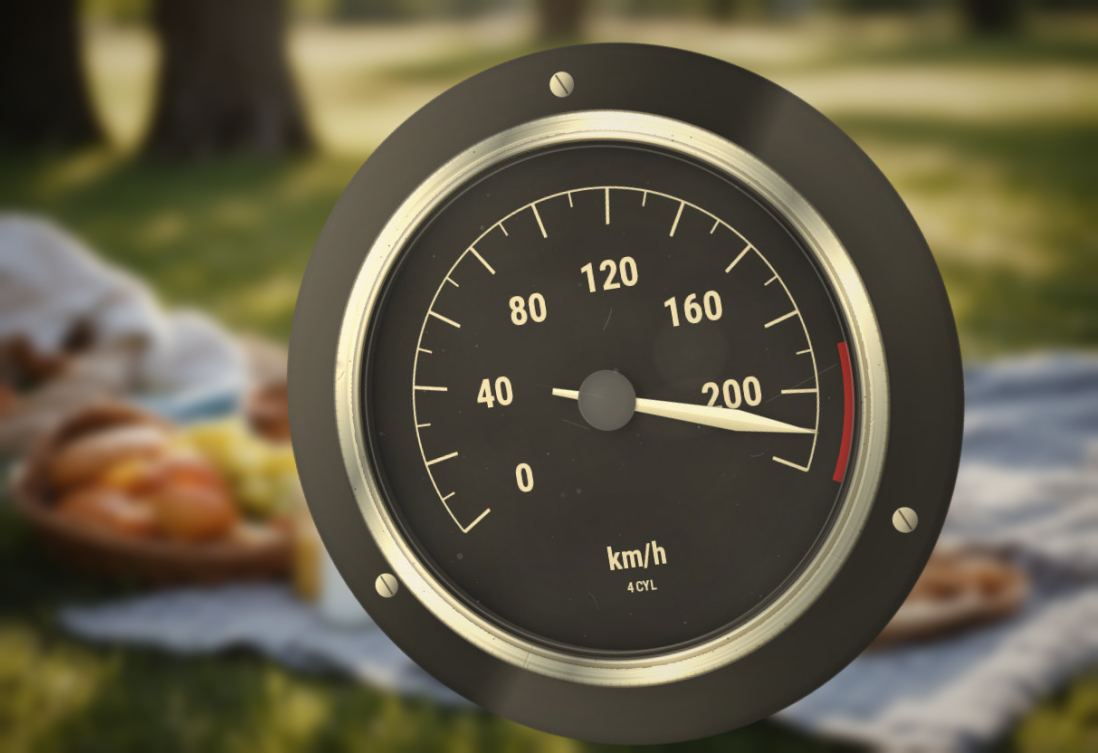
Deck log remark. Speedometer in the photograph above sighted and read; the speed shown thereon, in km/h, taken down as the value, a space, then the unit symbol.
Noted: 210 km/h
